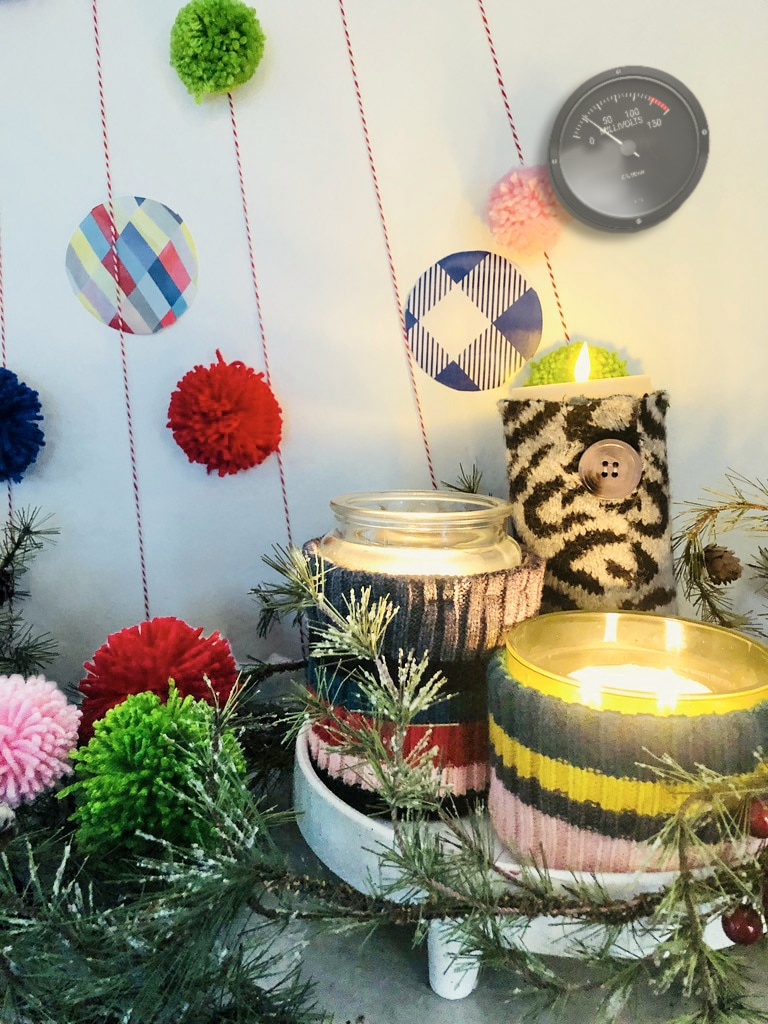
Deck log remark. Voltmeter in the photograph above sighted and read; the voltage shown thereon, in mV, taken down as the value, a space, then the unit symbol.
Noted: 25 mV
